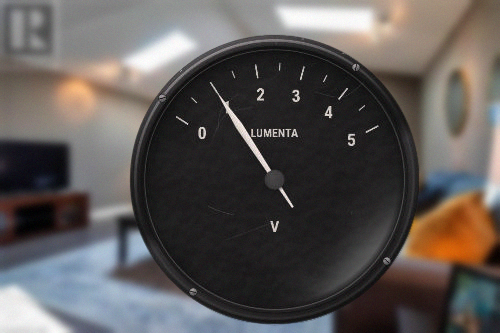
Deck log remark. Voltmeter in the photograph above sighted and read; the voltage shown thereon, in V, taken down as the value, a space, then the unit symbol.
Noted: 1 V
